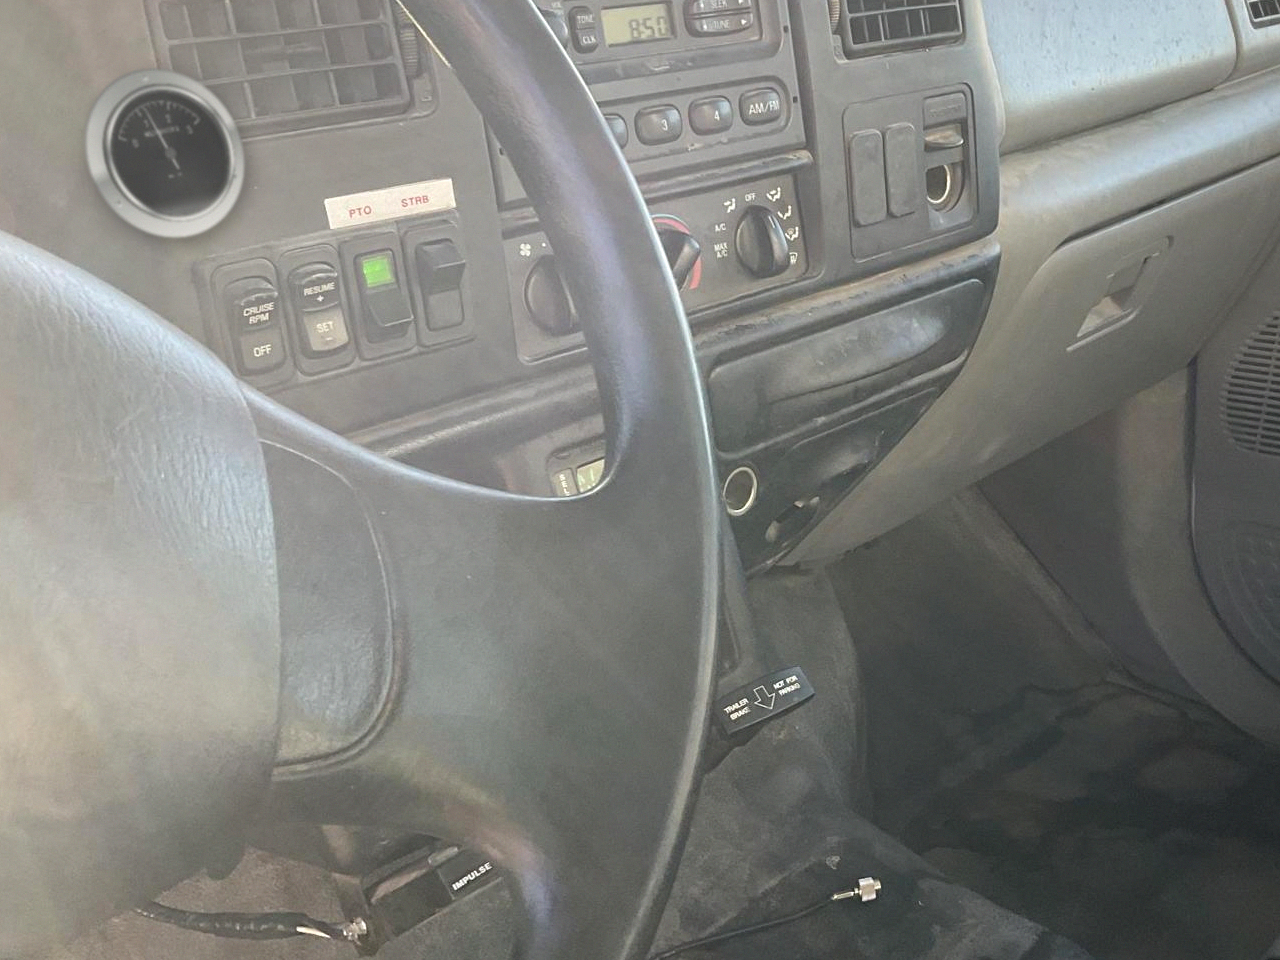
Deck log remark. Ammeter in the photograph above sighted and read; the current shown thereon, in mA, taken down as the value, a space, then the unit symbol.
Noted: 1.2 mA
